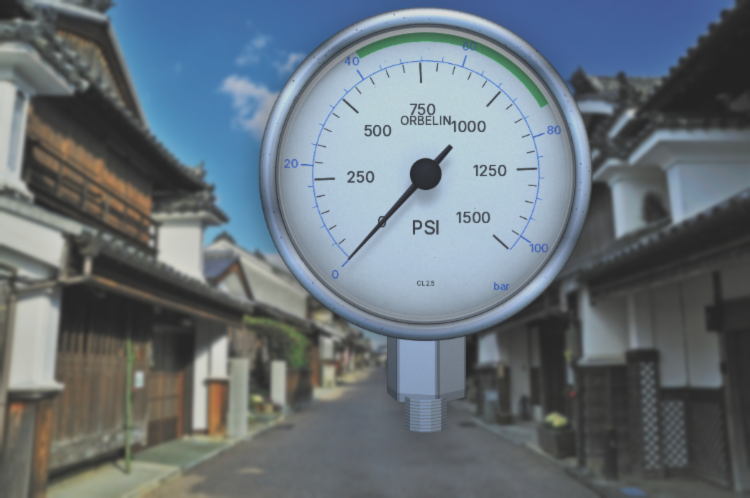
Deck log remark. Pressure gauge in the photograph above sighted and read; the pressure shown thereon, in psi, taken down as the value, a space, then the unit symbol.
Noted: 0 psi
